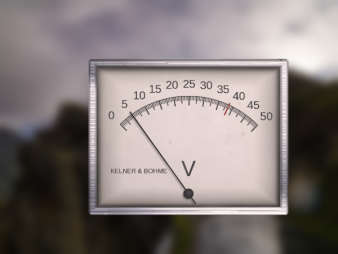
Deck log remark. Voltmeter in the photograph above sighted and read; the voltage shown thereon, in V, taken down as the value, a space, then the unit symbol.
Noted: 5 V
